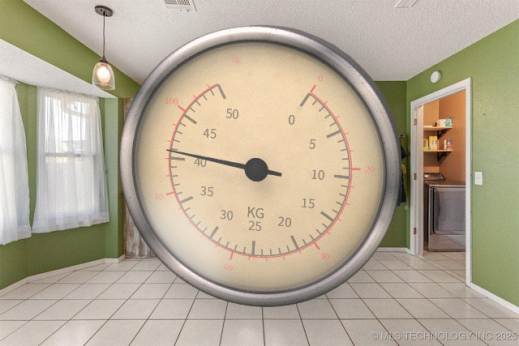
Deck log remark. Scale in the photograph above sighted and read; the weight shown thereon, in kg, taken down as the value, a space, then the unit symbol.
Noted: 41 kg
